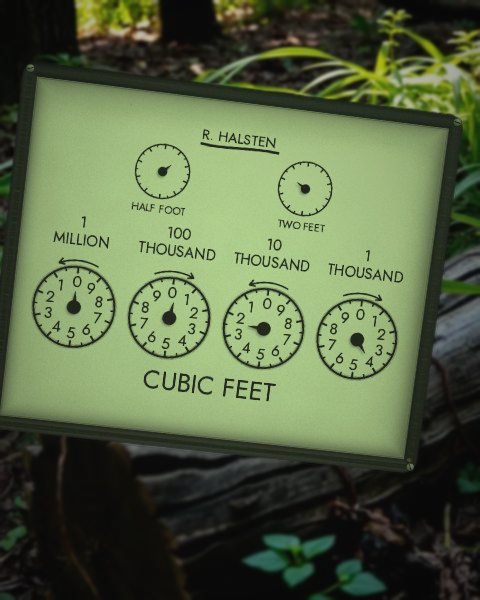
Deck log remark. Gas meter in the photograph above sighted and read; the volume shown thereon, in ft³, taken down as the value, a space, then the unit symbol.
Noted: 2400 ft³
